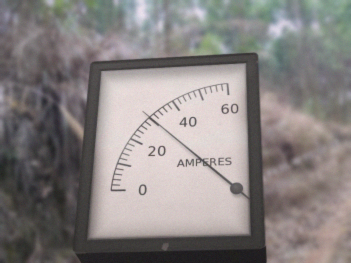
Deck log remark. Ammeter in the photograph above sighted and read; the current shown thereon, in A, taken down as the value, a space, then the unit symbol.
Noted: 30 A
